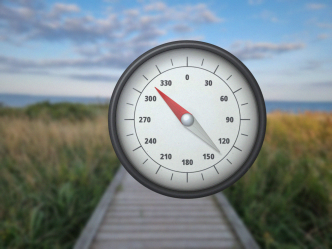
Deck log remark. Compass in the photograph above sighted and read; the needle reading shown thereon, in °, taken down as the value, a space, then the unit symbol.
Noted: 315 °
